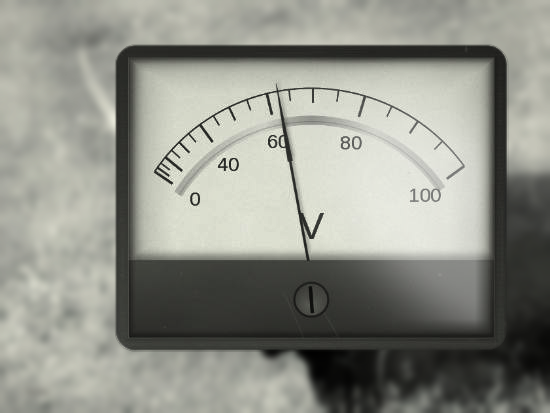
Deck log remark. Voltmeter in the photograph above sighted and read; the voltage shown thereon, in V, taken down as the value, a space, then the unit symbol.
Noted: 62.5 V
